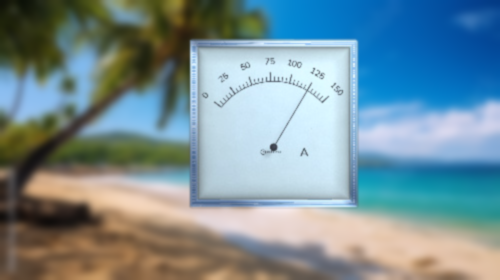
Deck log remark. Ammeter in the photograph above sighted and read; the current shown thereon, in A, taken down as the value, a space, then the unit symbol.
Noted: 125 A
